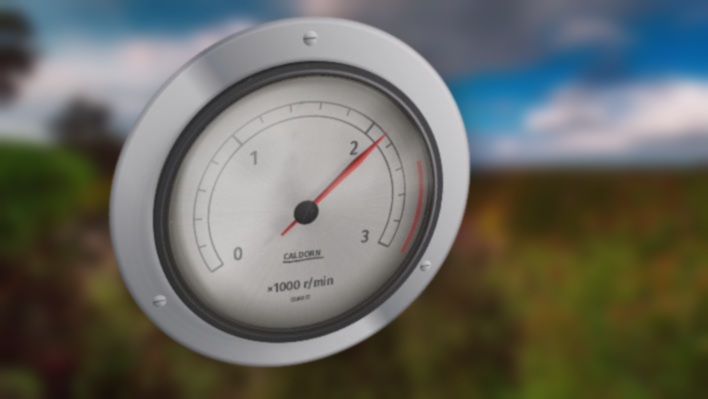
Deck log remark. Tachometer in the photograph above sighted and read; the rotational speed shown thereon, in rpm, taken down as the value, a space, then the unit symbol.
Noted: 2100 rpm
